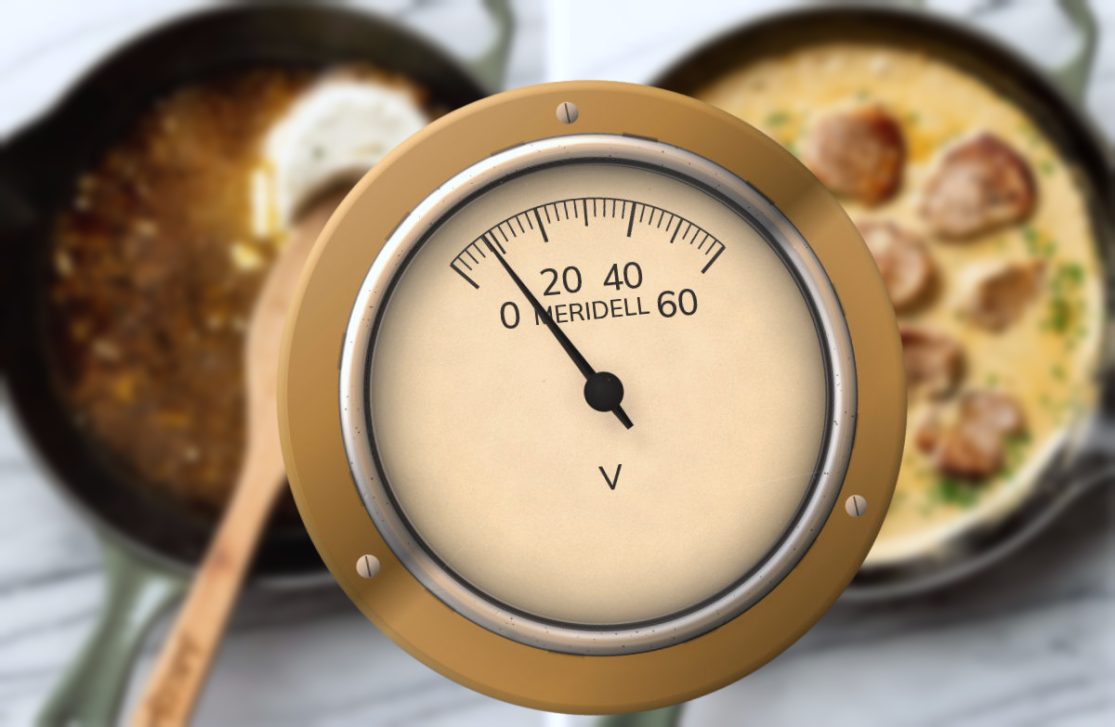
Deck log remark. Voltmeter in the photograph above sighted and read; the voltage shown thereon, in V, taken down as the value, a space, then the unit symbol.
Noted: 8 V
